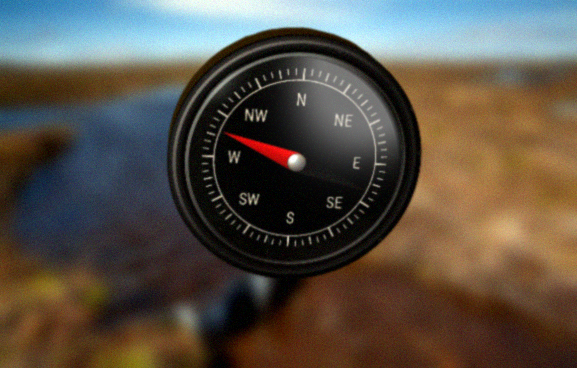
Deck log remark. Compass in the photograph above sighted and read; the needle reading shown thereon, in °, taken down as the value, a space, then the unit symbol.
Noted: 290 °
